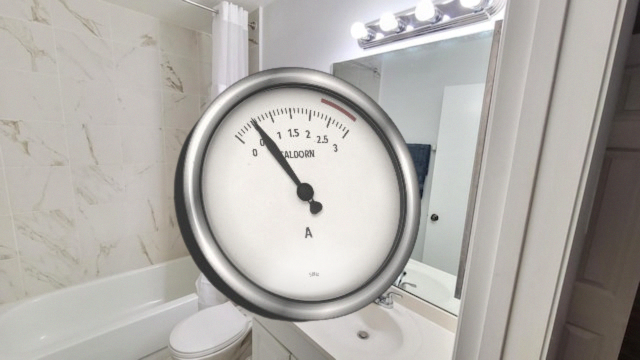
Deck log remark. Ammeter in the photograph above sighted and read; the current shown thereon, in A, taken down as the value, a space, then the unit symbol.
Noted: 0.5 A
